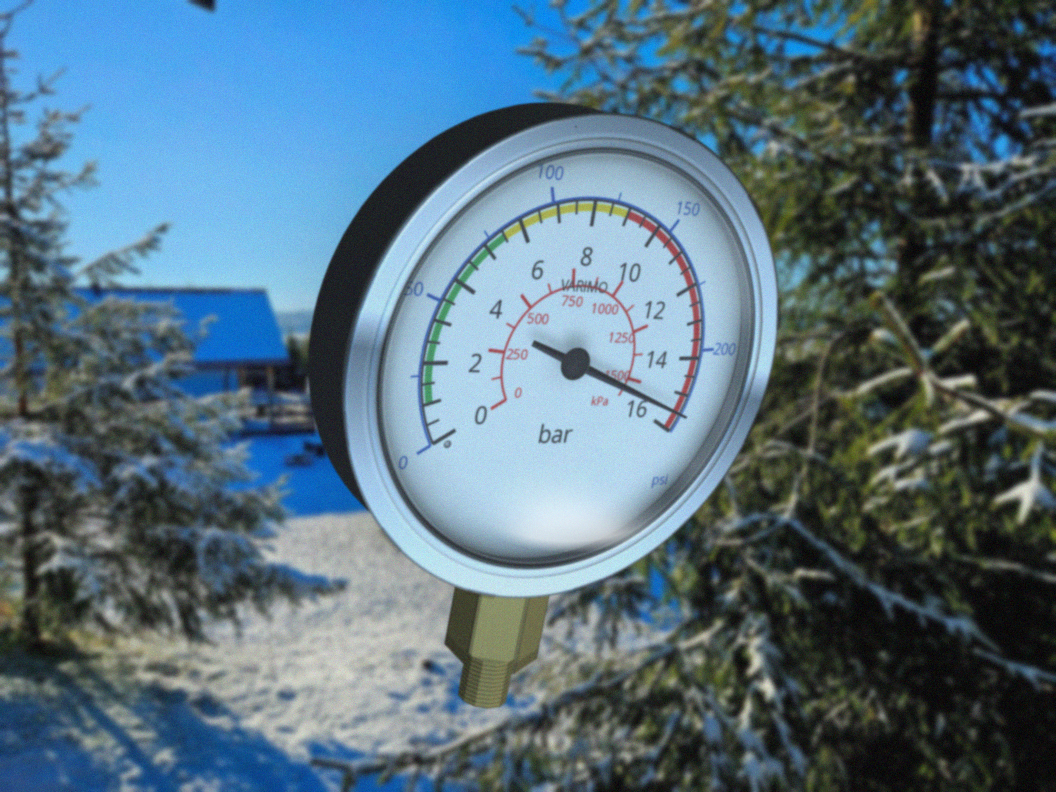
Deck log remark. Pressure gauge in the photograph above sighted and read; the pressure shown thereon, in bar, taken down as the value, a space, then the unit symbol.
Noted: 15.5 bar
